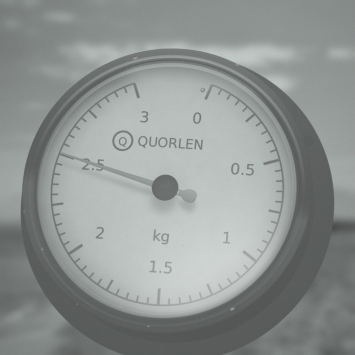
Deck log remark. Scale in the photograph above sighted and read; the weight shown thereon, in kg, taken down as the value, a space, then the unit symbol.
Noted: 2.5 kg
